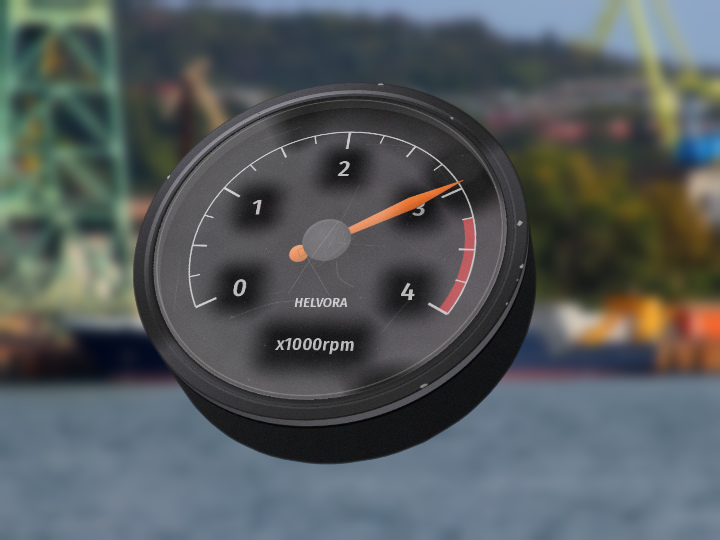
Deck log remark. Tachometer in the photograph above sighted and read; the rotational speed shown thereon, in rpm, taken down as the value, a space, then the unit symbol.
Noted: 3000 rpm
